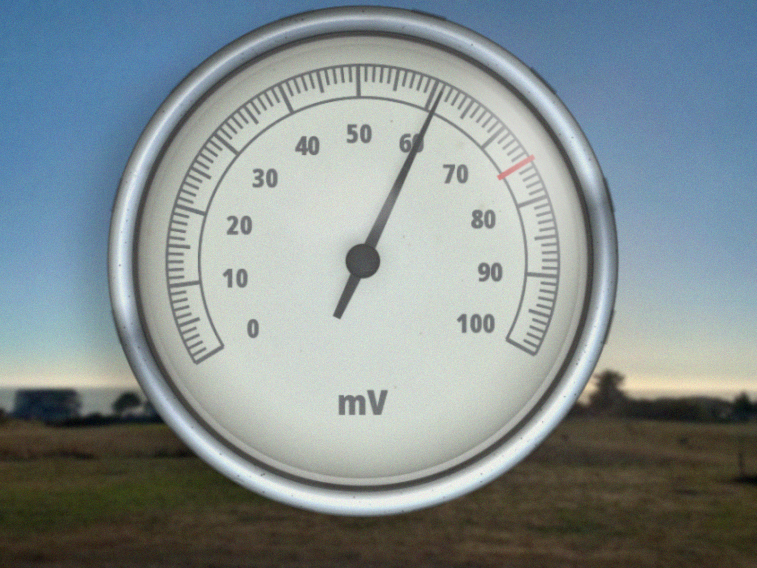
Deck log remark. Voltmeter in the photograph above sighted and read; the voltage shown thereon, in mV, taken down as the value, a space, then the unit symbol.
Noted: 61 mV
